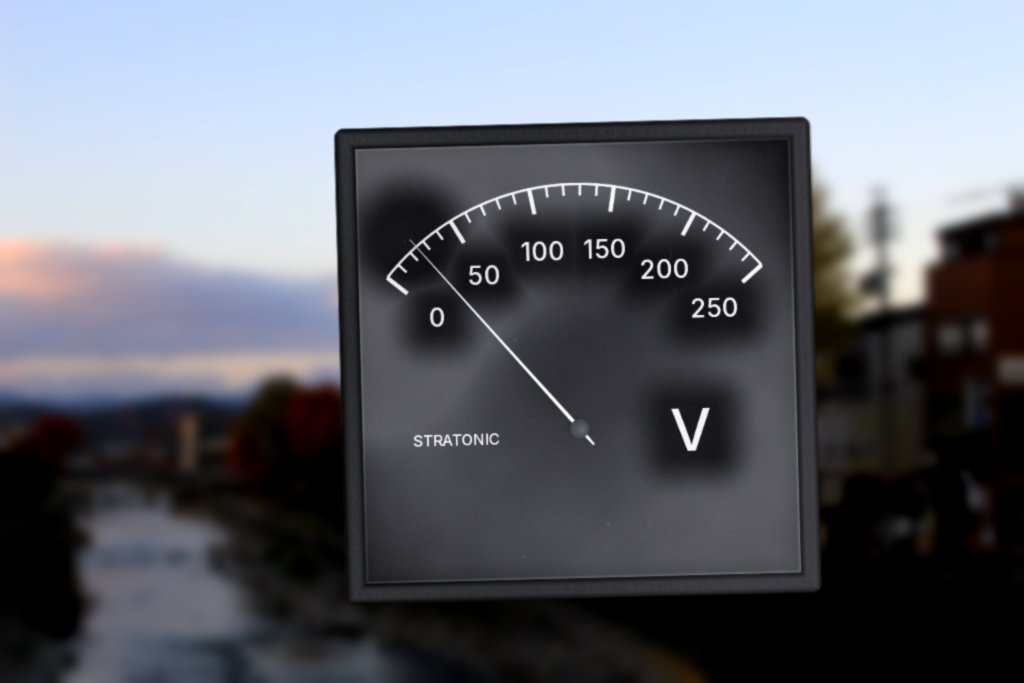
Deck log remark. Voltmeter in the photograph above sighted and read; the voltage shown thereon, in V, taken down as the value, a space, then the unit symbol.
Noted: 25 V
